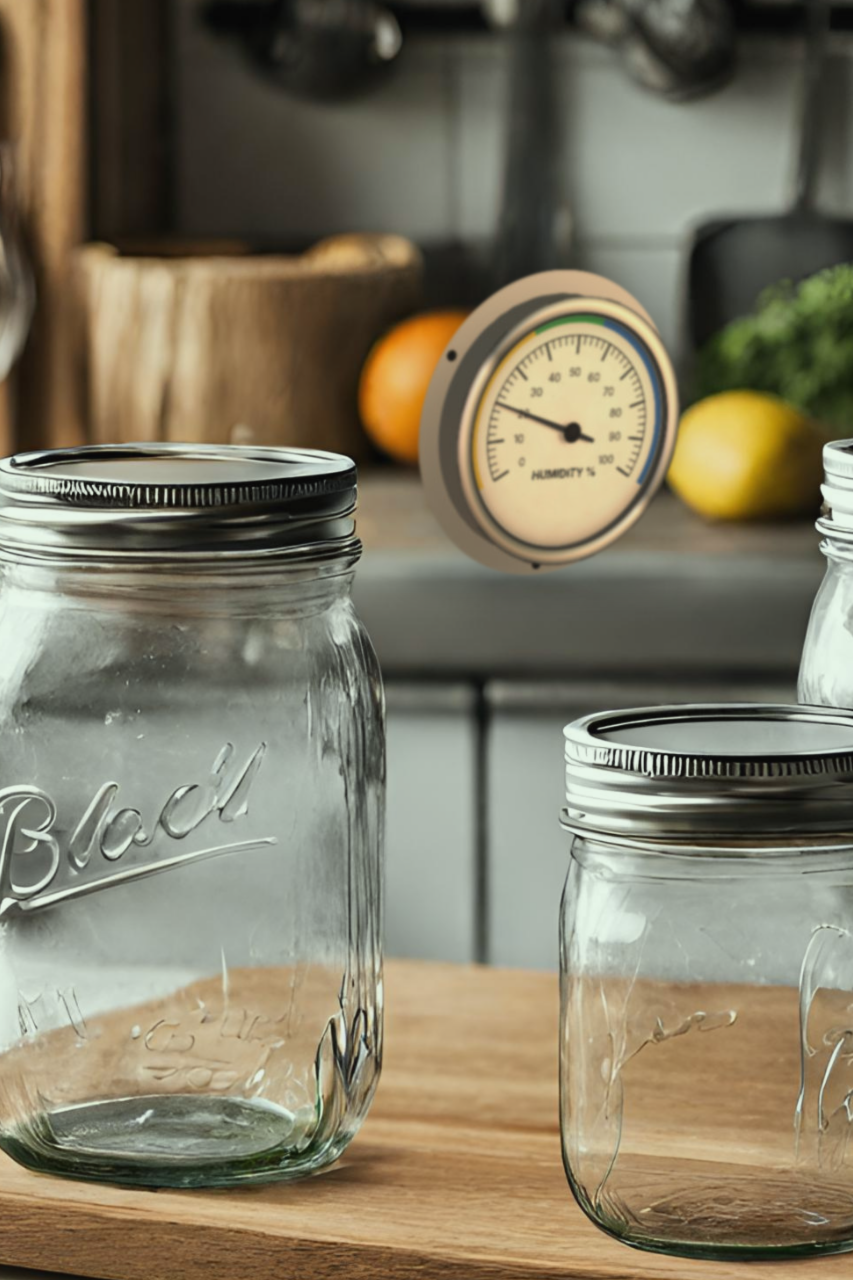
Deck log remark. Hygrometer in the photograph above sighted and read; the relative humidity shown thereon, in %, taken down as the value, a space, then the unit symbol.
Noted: 20 %
